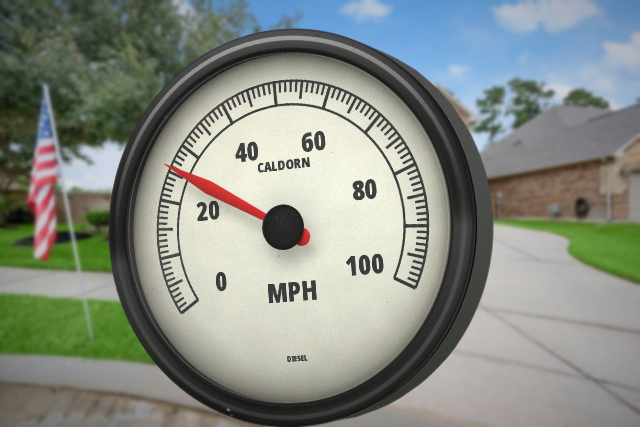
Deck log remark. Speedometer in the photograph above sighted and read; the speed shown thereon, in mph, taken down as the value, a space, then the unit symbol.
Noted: 26 mph
